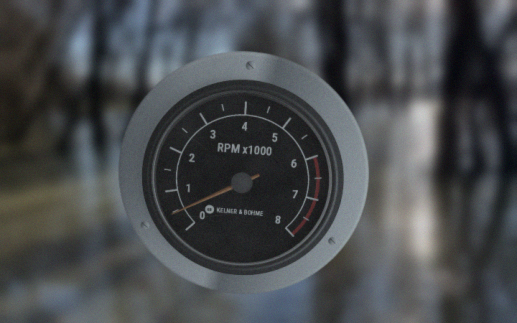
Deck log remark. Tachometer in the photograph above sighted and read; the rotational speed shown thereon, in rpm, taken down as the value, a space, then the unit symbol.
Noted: 500 rpm
